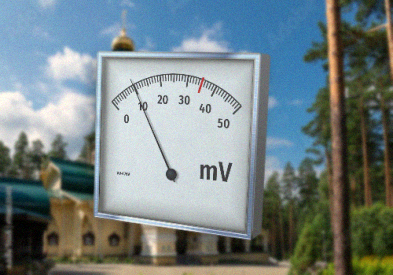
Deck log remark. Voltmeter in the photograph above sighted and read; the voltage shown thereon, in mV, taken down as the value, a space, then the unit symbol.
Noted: 10 mV
